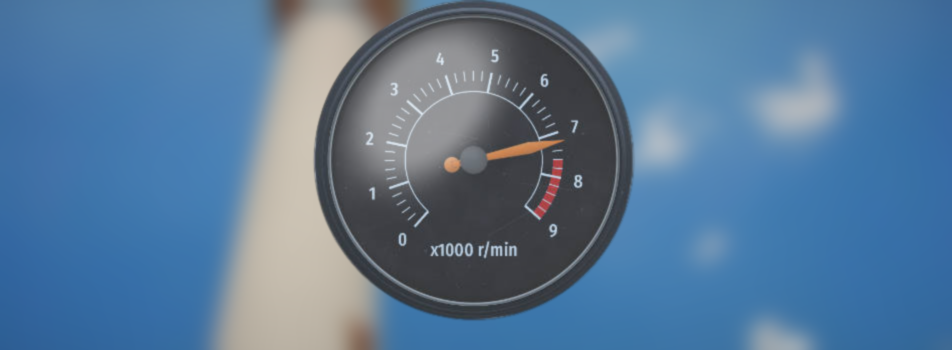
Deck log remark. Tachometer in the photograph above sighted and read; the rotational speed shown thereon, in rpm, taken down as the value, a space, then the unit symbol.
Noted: 7200 rpm
